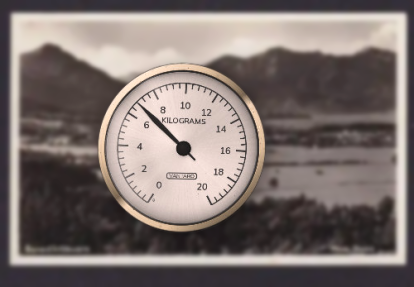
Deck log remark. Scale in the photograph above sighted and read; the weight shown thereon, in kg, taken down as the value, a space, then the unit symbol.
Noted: 6.8 kg
